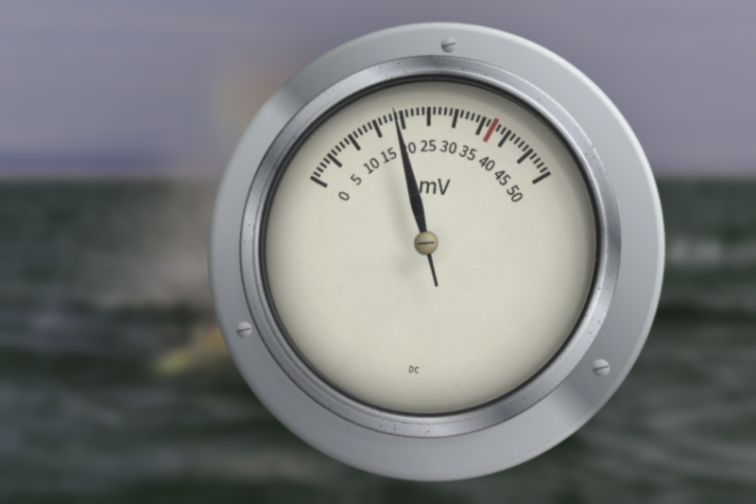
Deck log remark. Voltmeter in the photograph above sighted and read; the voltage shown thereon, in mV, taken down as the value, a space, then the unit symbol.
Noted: 19 mV
